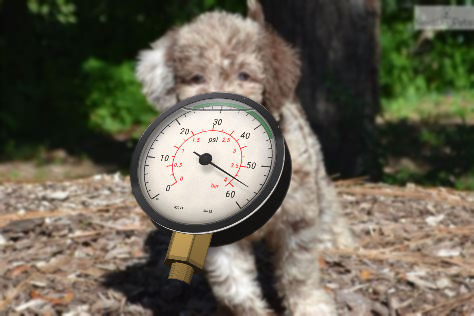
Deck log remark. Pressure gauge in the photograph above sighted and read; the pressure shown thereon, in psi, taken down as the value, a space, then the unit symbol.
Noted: 56 psi
